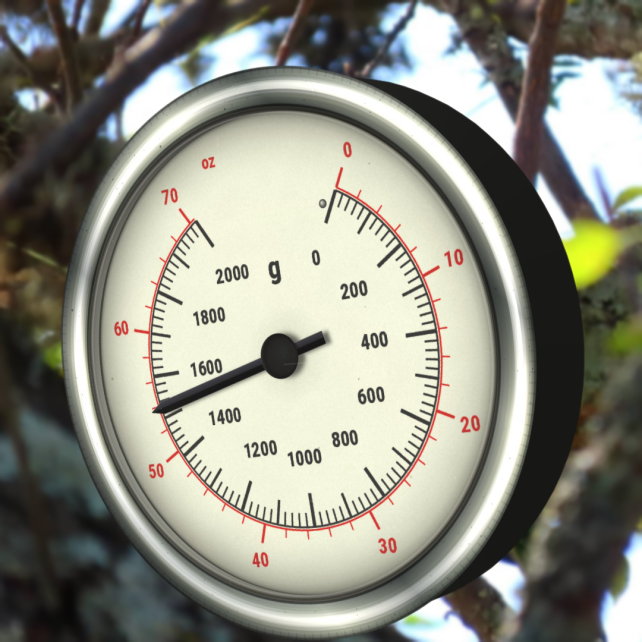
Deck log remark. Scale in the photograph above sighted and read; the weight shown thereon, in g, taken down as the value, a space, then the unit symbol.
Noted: 1520 g
